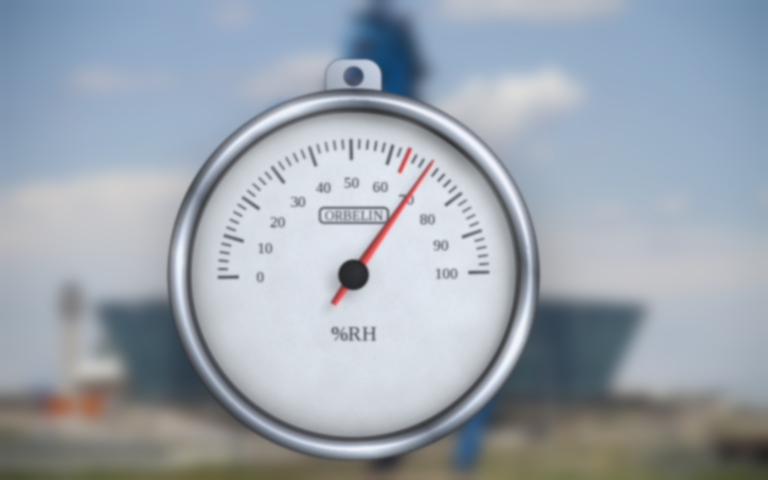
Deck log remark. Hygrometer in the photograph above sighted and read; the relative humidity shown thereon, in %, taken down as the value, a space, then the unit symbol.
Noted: 70 %
